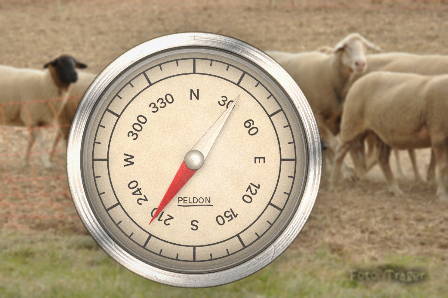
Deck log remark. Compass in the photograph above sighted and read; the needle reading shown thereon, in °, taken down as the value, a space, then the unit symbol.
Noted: 215 °
